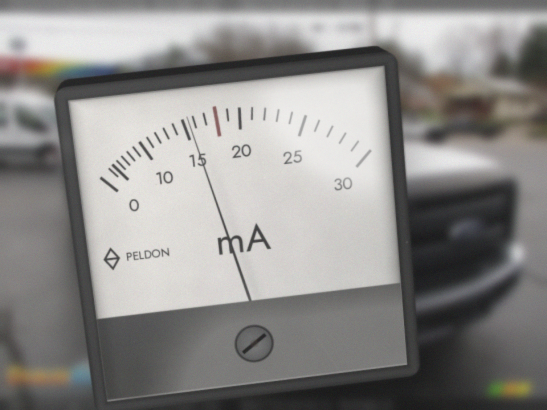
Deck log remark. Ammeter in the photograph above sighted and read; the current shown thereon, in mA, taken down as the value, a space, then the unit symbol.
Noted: 15.5 mA
